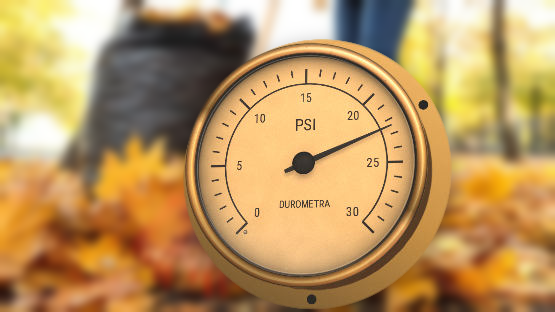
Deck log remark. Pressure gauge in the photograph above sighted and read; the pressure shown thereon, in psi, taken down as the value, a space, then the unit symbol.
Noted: 22.5 psi
